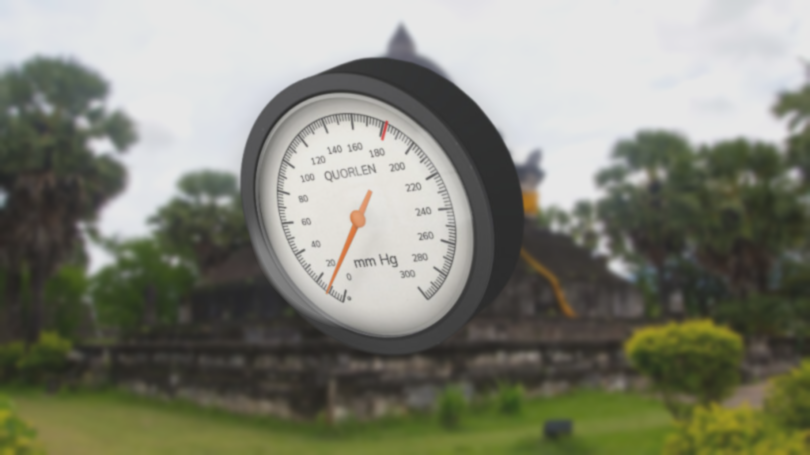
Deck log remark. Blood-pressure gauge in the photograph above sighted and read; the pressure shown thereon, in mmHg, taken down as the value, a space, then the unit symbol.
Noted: 10 mmHg
